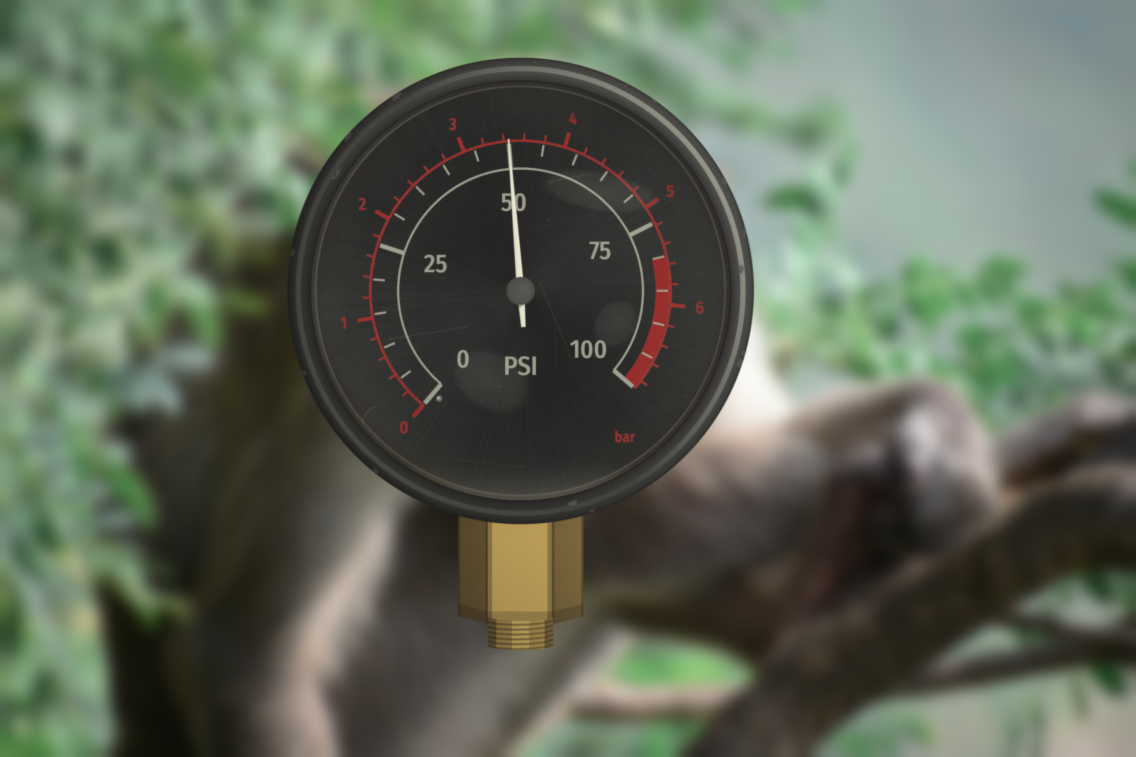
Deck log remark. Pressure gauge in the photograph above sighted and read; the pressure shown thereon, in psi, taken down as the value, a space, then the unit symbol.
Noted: 50 psi
